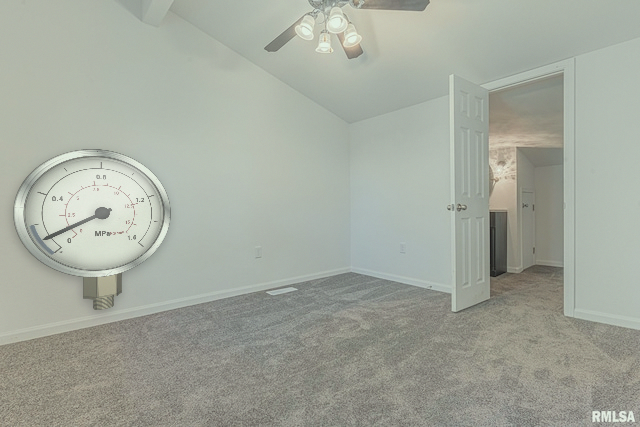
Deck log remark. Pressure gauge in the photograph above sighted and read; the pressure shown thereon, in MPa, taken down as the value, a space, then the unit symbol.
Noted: 0.1 MPa
